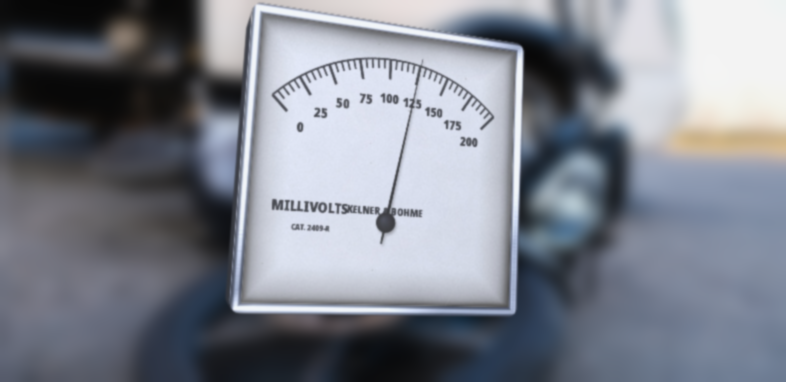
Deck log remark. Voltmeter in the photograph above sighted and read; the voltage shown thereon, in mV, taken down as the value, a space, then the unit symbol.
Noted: 125 mV
